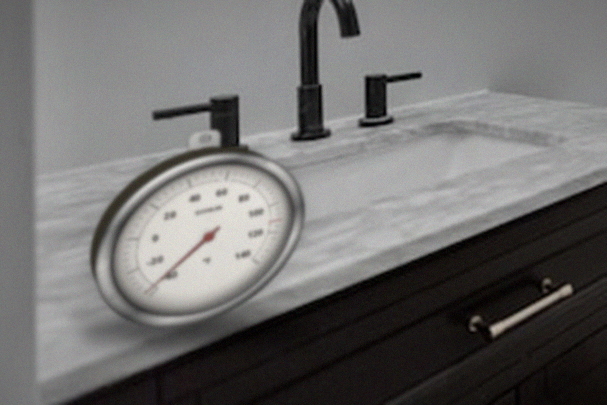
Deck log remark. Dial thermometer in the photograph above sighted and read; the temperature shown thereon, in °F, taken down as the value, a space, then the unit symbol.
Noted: -36 °F
